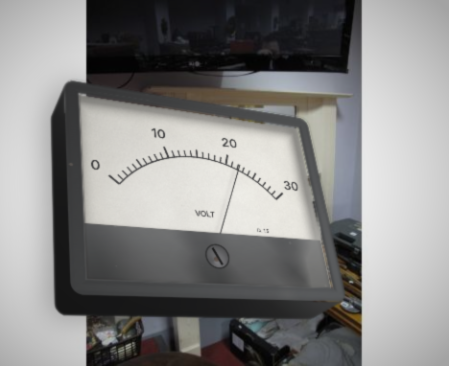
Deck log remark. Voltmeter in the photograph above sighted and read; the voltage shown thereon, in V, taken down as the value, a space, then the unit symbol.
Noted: 22 V
